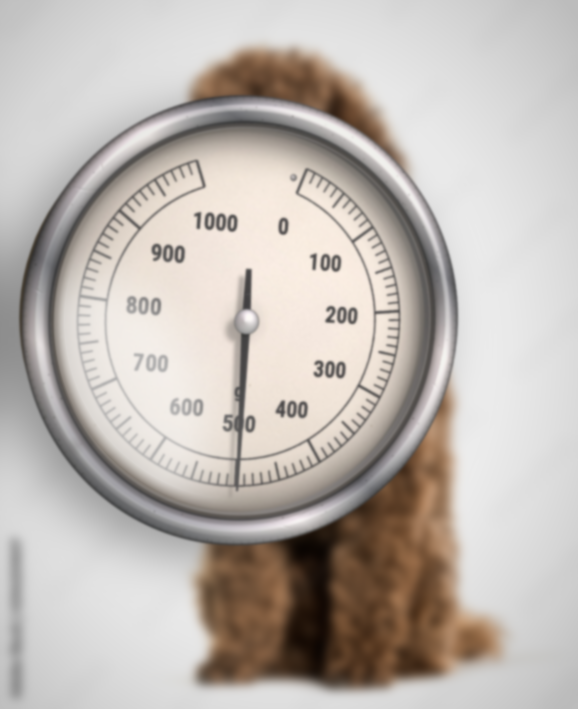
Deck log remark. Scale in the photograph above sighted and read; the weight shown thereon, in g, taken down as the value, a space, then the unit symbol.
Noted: 500 g
